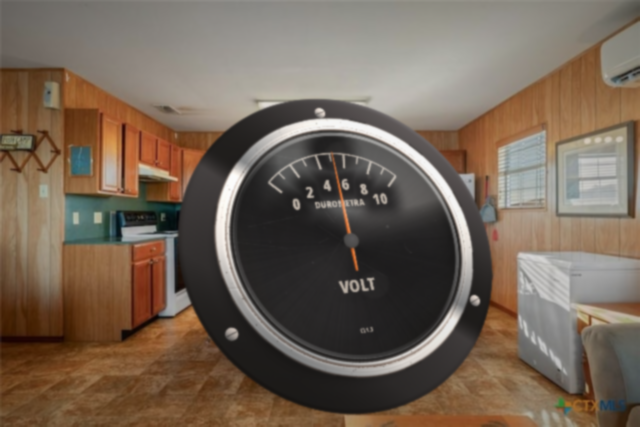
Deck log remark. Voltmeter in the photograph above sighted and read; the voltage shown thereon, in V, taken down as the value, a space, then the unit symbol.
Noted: 5 V
